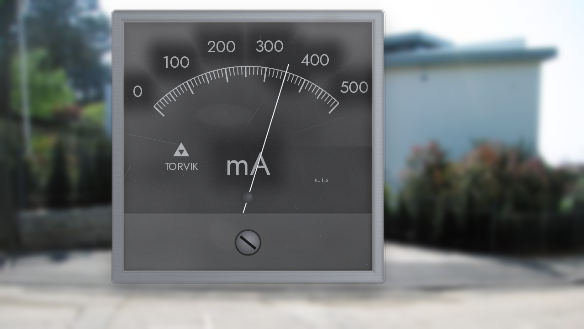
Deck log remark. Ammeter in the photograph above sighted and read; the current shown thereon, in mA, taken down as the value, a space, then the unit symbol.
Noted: 350 mA
